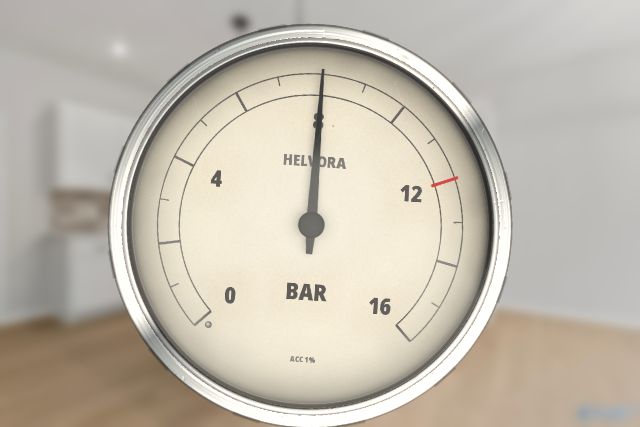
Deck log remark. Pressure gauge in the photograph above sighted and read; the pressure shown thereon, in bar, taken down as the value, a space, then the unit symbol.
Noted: 8 bar
